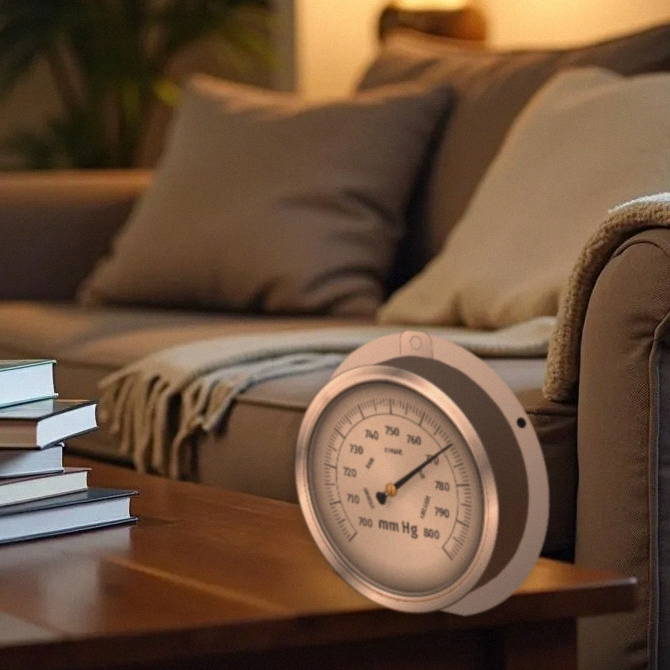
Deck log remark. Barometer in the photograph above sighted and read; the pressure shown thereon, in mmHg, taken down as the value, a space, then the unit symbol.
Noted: 770 mmHg
